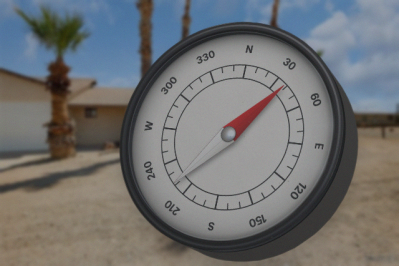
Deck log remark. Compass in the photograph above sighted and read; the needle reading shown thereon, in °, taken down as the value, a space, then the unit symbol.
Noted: 40 °
